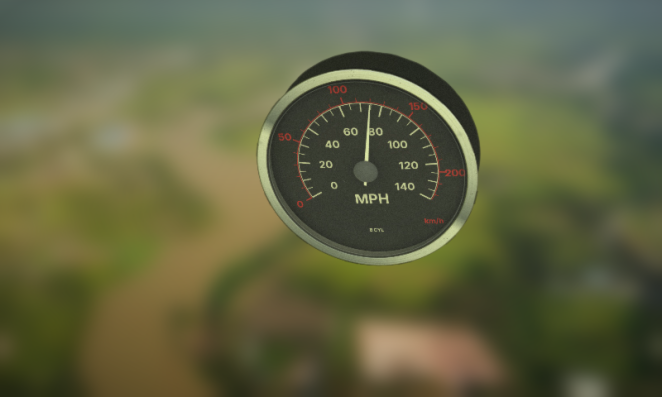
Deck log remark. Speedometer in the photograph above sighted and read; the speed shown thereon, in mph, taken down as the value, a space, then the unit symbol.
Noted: 75 mph
